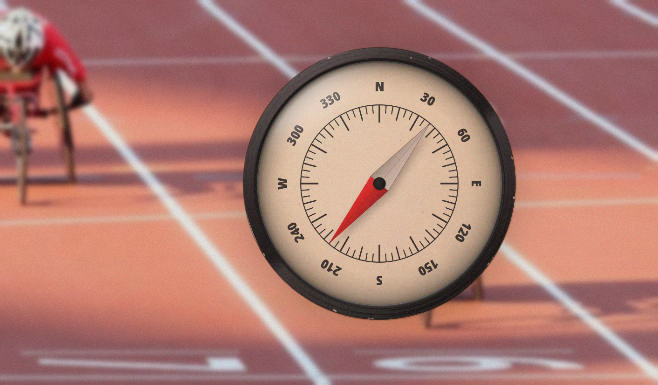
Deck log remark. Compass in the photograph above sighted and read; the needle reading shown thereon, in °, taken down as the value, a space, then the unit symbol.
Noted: 220 °
